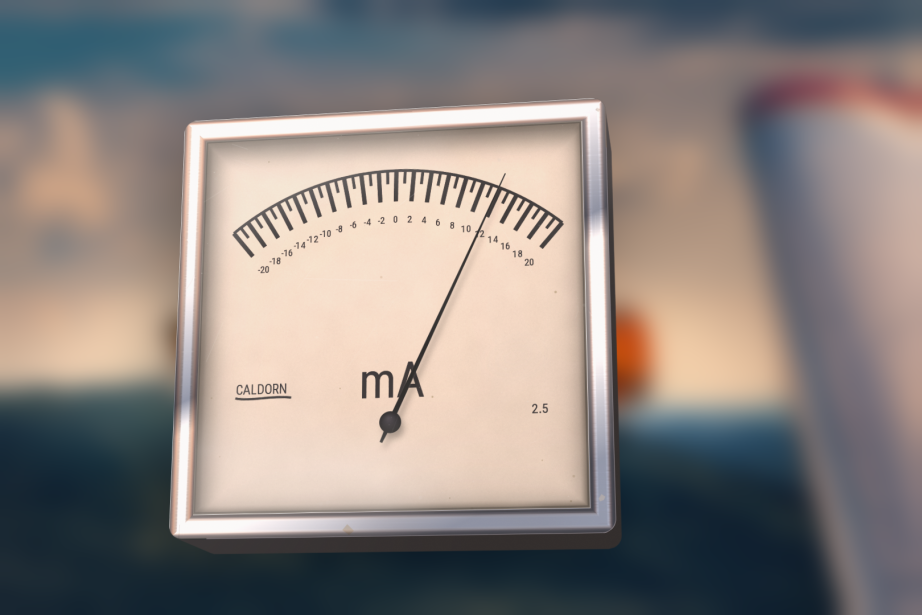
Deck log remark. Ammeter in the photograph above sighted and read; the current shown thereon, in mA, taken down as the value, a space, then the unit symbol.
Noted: 12 mA
